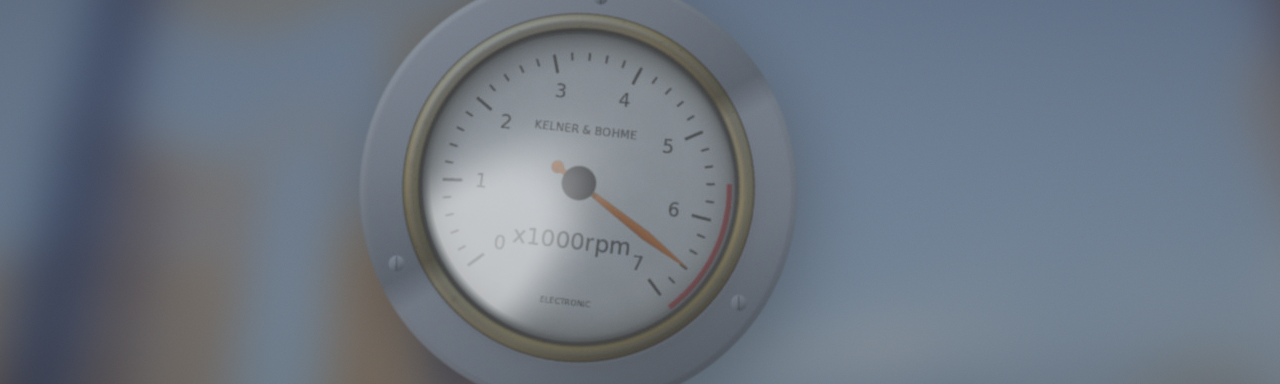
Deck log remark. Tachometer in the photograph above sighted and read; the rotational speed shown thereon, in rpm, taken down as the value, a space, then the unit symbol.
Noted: 6600 rpm
